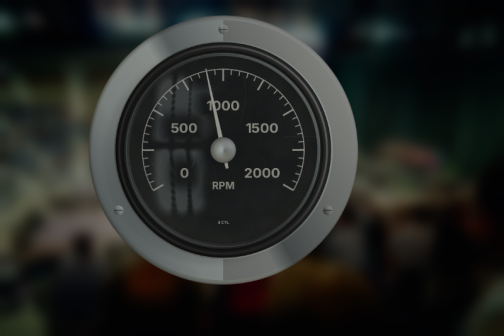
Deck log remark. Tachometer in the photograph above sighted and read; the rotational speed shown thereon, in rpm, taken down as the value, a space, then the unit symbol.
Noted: 900 rpm
